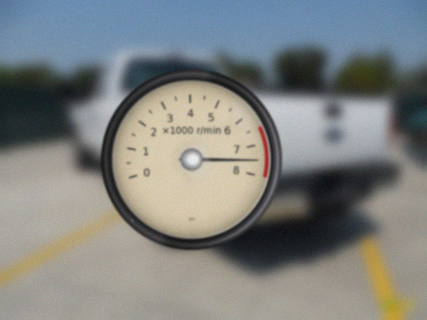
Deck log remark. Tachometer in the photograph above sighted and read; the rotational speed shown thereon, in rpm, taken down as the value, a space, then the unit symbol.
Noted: 7500 rpm
